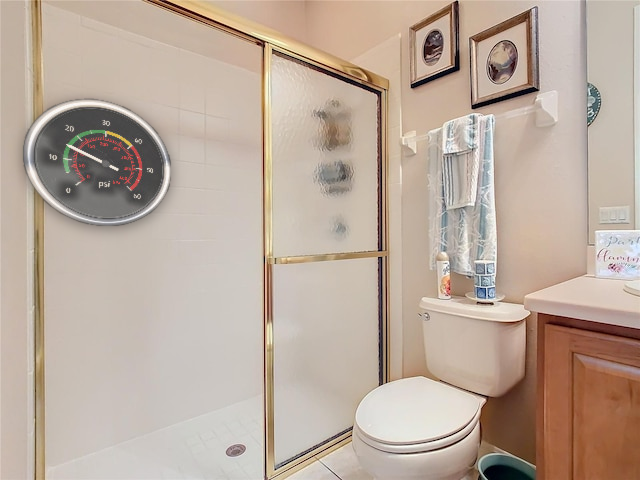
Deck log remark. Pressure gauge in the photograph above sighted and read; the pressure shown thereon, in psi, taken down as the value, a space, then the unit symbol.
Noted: 15 psi
